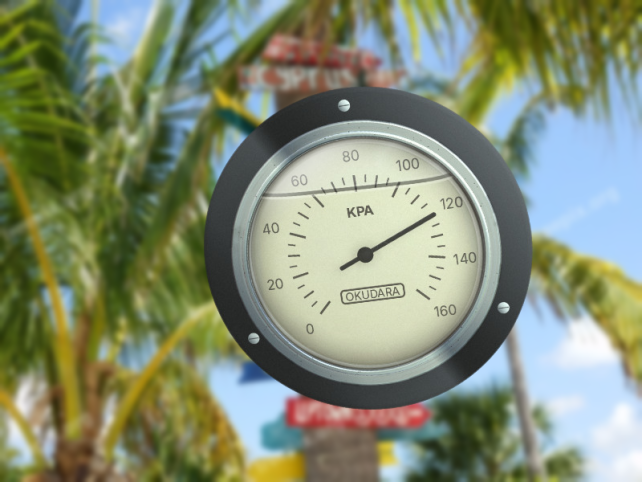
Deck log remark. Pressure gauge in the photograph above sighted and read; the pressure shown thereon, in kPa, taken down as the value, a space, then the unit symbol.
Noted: 120 kPa
